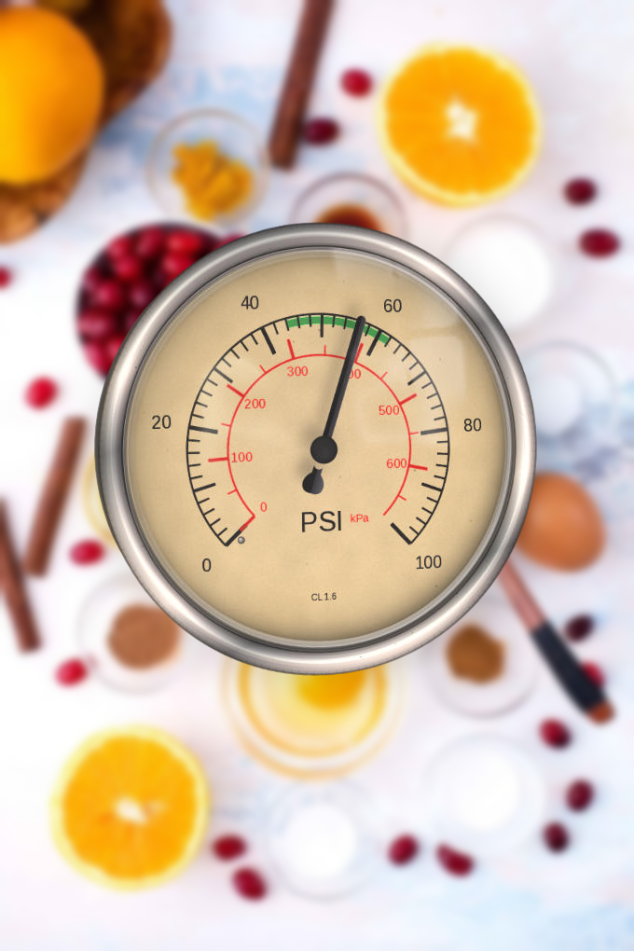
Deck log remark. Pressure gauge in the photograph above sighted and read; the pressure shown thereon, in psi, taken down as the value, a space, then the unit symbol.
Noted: 56 psi
